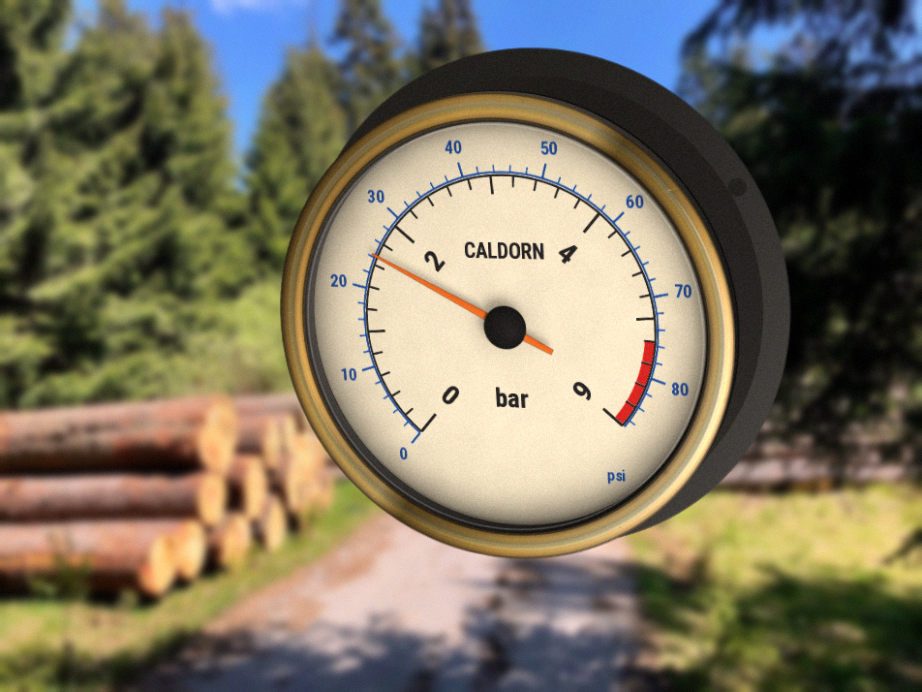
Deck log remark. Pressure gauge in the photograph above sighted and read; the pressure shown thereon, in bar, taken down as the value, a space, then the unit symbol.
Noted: 1.7 bar
